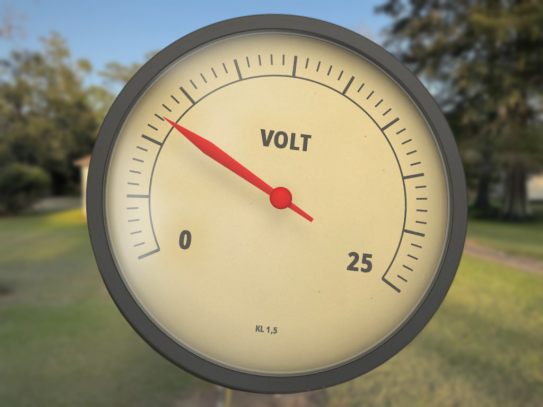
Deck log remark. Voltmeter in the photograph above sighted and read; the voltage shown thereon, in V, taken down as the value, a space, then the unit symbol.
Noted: 6 V
